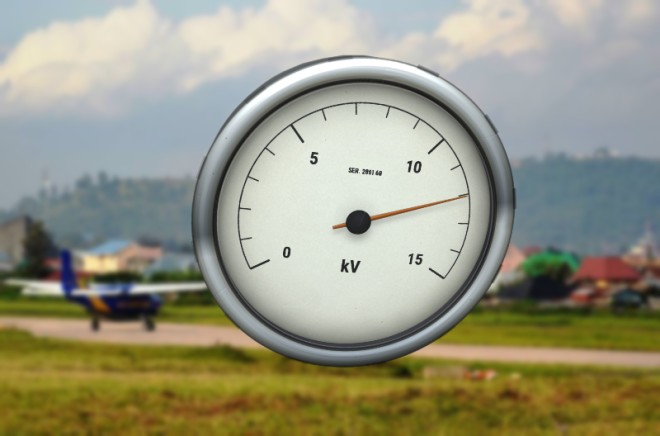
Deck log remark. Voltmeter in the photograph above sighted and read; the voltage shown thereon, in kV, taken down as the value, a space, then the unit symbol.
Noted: 12 kV
